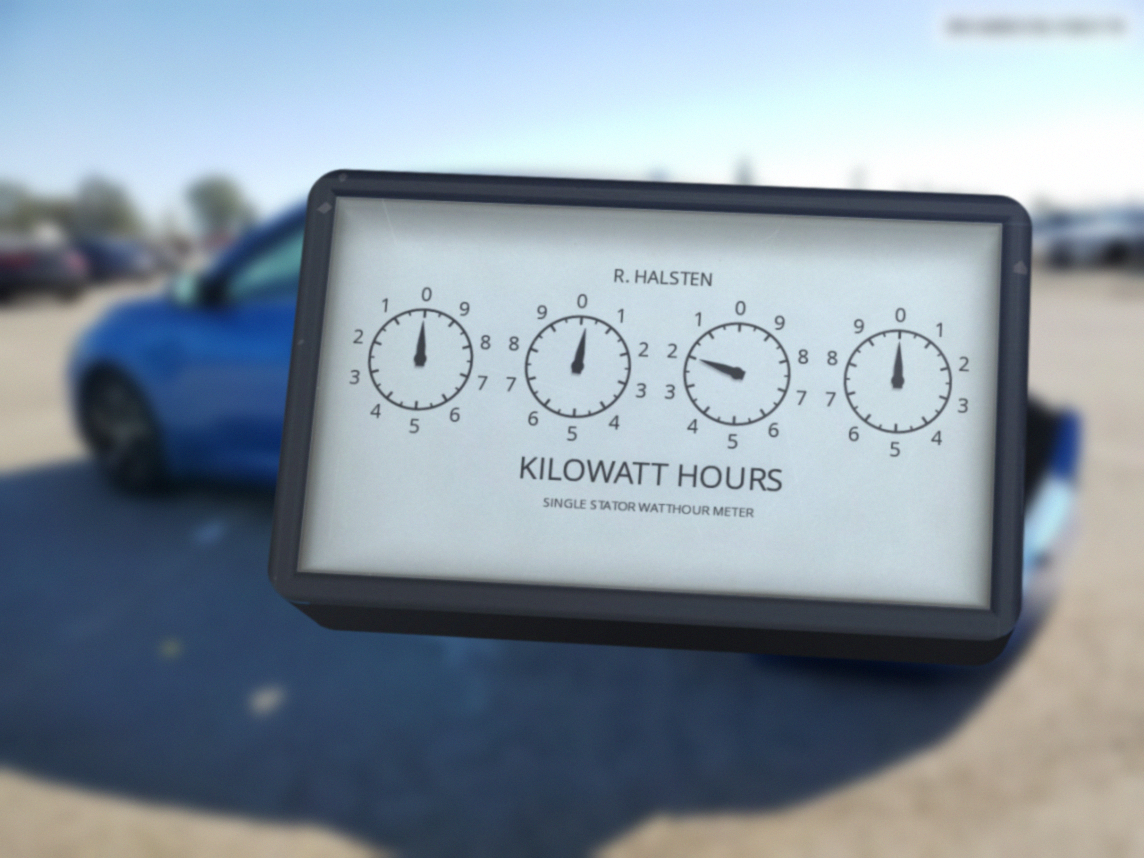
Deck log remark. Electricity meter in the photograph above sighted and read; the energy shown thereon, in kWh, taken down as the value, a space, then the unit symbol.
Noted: 20 kWh
